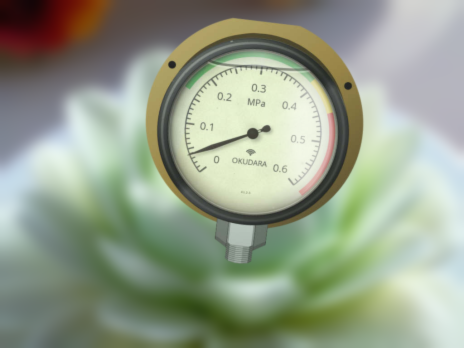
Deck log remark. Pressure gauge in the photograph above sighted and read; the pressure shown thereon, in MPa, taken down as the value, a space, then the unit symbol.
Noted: 0.04 MPa
